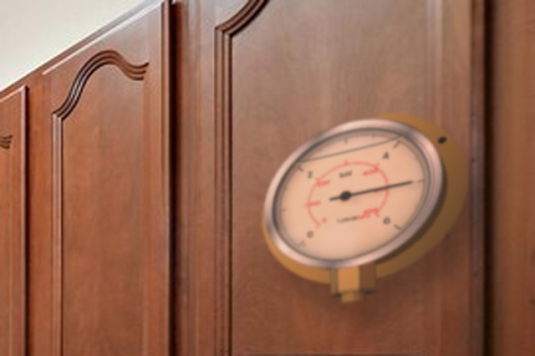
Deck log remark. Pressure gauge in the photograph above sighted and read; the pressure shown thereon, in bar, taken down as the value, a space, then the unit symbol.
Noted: 5 bar
